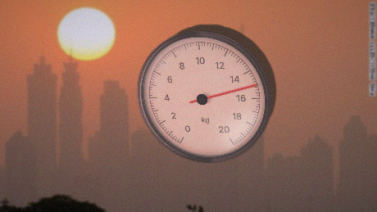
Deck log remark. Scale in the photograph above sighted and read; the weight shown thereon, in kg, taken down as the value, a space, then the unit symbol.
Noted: 15 kg
